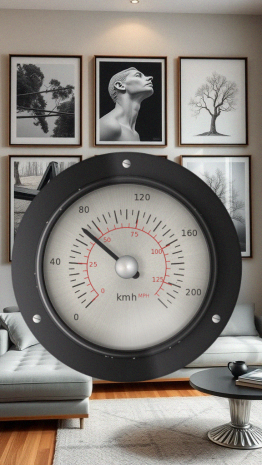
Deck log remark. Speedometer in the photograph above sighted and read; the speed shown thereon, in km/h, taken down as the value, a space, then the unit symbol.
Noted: 70 km/h
